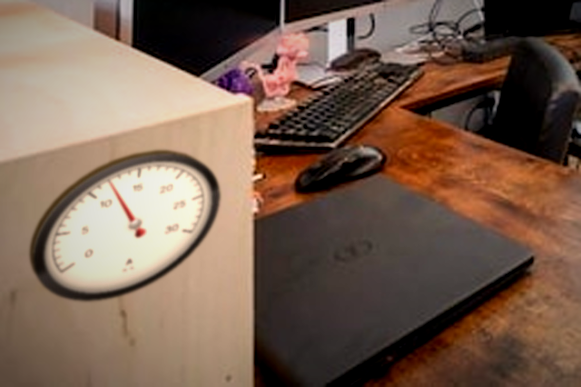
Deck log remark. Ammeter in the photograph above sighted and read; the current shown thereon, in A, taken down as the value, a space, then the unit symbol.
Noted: 12 A
